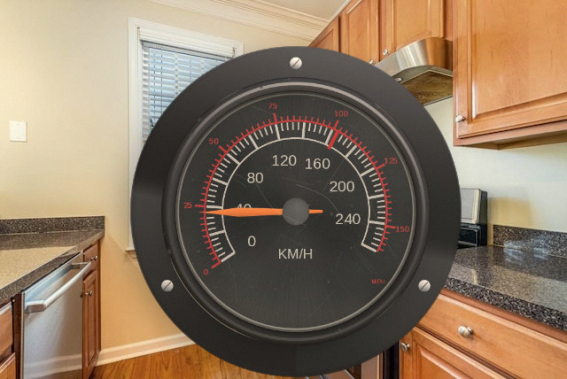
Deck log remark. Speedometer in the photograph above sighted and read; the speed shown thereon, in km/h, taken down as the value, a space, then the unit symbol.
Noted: 36 km/h
